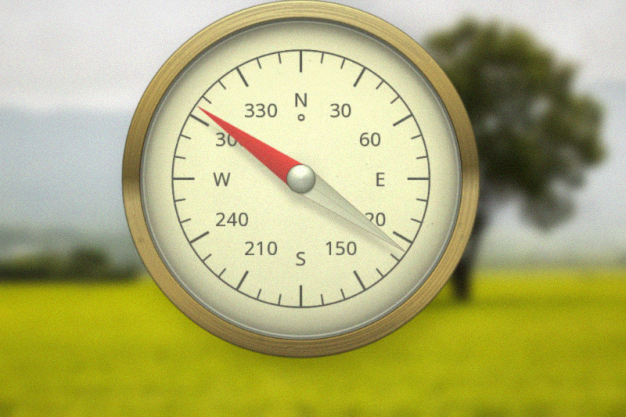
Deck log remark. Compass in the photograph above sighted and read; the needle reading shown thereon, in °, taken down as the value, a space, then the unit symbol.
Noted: 305 °
